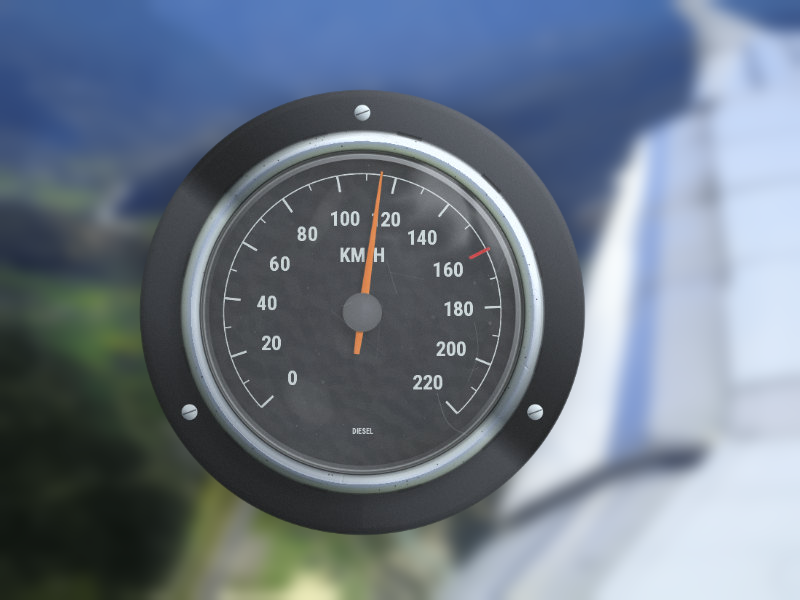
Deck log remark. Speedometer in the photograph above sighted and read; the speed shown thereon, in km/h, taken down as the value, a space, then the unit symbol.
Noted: 115 km/h
